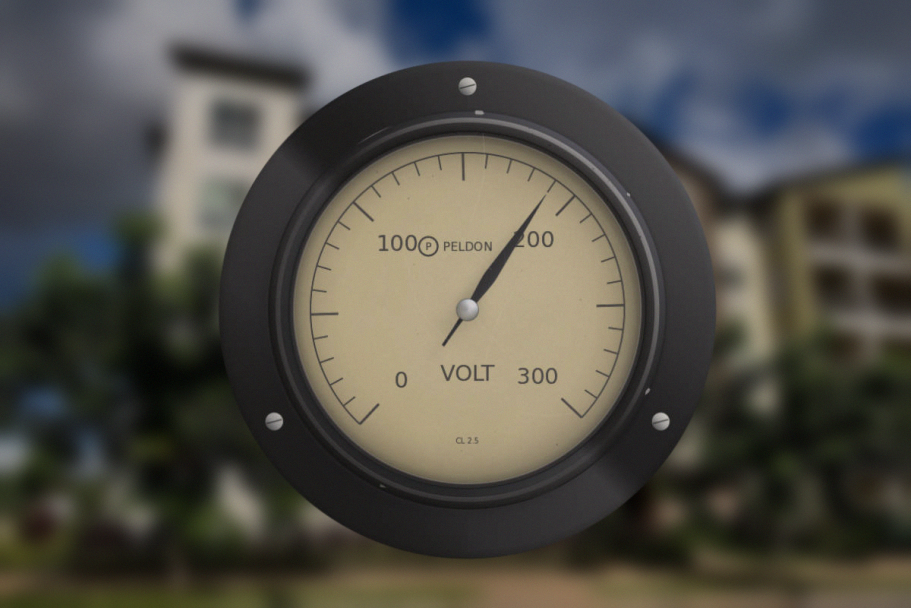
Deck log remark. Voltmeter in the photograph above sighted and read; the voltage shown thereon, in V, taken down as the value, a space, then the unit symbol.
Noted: 190 V
